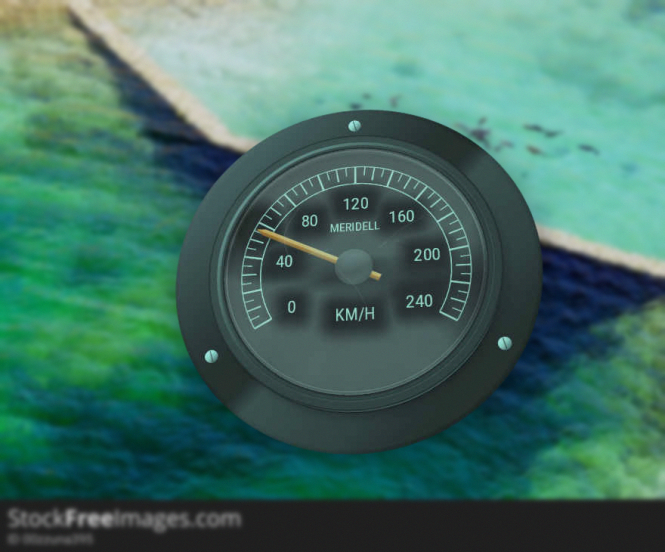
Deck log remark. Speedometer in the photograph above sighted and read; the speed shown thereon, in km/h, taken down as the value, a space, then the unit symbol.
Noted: 55 km/h
